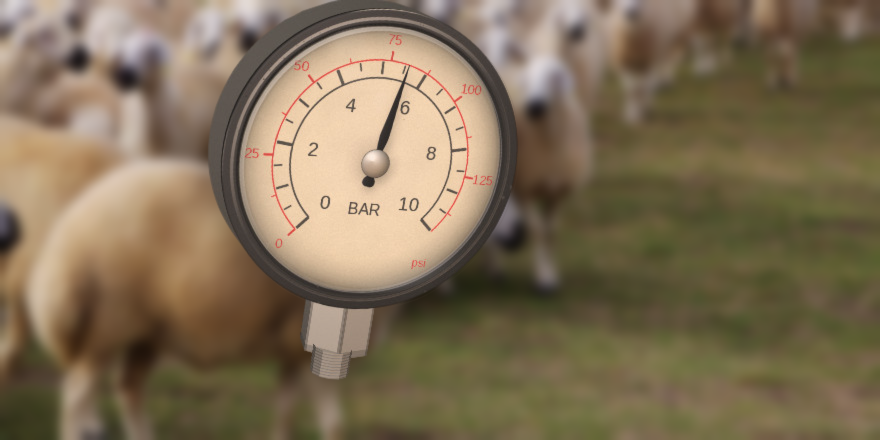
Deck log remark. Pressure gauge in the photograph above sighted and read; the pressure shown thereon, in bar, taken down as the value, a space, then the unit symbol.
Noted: 5.5 bar
